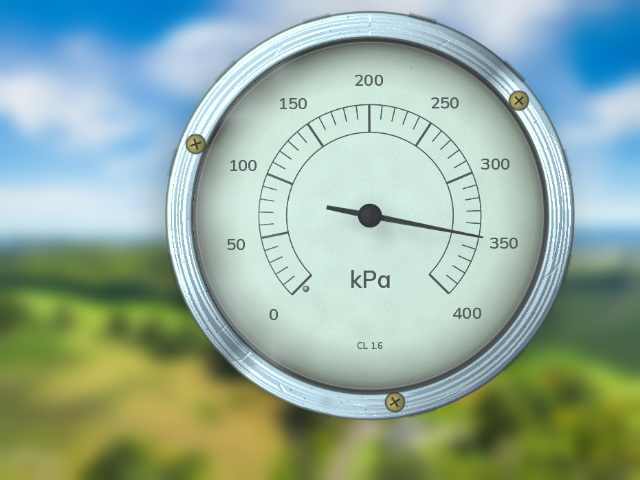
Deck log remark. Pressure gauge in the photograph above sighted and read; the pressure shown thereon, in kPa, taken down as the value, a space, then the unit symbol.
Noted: 350 kPa
